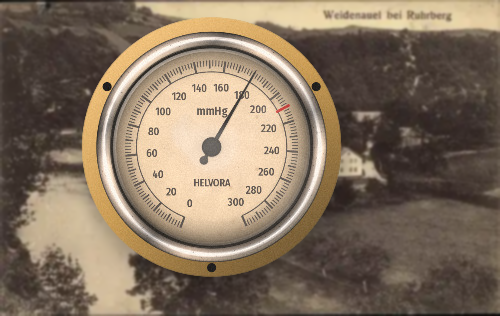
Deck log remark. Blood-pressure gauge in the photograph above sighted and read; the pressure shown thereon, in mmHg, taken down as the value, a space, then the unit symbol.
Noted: 180 mmHg
